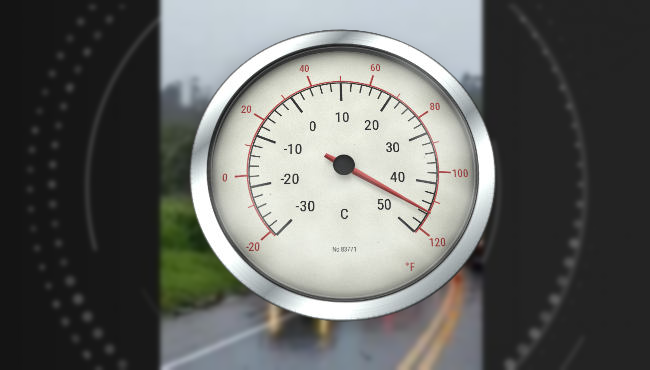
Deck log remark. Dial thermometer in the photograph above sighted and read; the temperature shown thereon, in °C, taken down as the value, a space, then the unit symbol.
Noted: 46 °C
